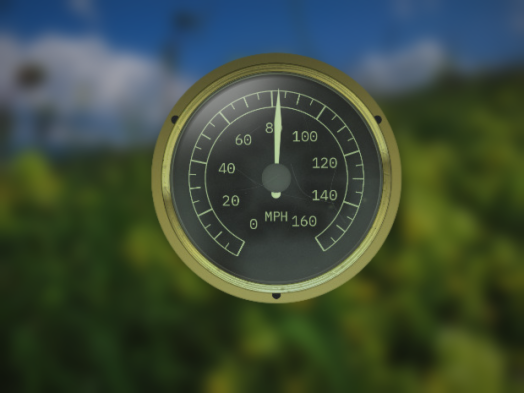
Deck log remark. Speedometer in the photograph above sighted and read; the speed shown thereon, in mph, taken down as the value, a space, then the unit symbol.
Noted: 82.5 mph
